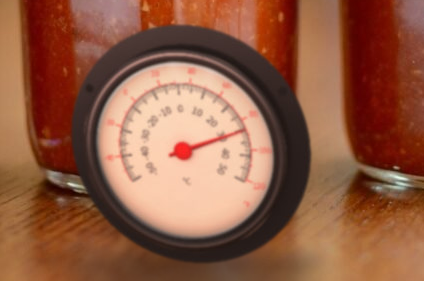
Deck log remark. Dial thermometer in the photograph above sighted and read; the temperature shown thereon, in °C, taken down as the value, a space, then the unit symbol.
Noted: 30 °C
